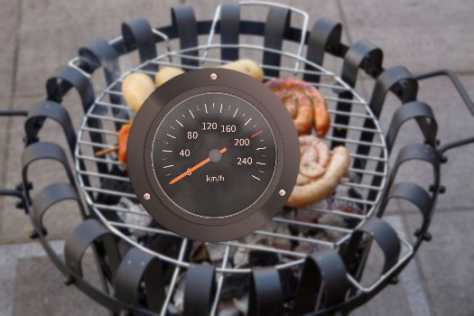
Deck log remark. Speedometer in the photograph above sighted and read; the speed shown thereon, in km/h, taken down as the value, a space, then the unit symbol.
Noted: 0 km/h
